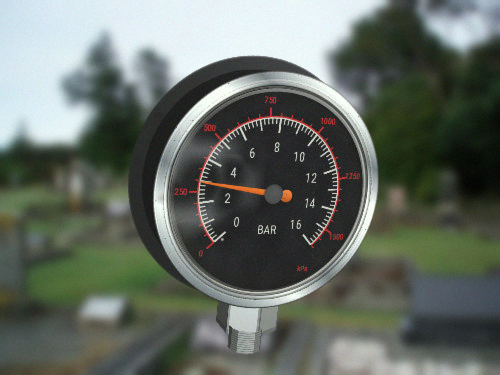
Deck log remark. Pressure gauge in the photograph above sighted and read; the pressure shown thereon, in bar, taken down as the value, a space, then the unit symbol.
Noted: 3 bar
